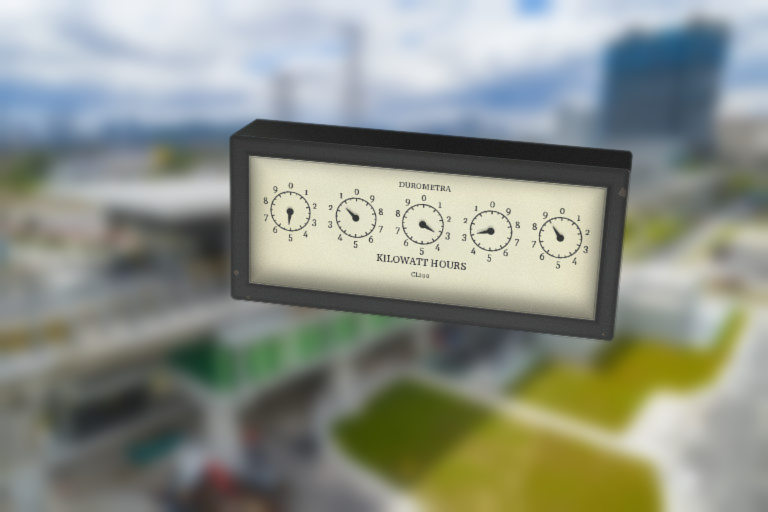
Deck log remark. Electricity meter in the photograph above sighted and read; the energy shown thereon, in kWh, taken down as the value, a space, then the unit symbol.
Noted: 51329 kWh
